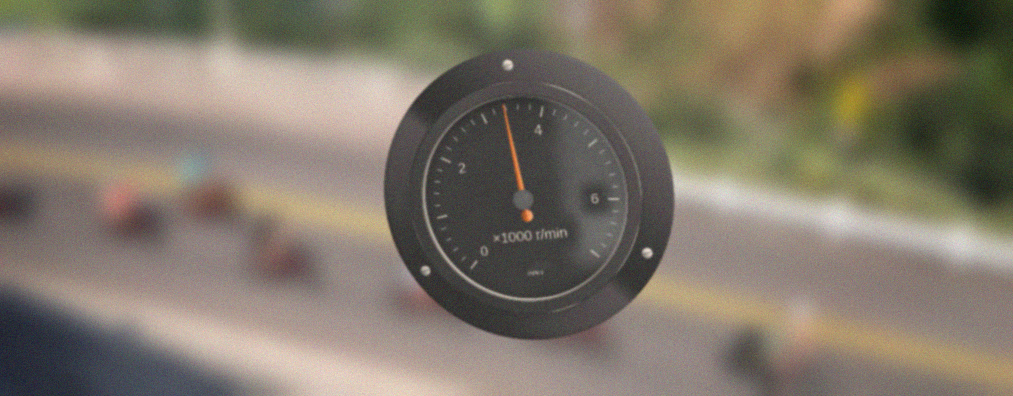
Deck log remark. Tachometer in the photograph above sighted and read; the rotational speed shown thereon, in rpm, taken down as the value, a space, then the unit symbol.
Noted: 3400 rpm
